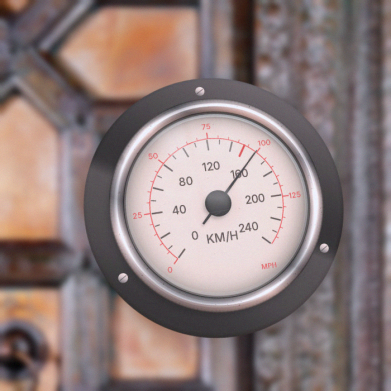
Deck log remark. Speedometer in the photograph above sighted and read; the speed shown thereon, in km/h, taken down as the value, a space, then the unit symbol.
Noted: 160 km/h
